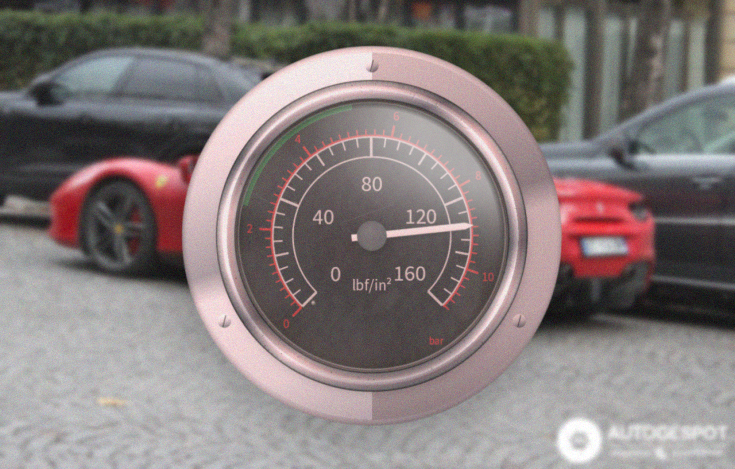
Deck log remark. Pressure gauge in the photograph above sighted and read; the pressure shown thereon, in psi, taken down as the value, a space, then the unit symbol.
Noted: 130 psi
